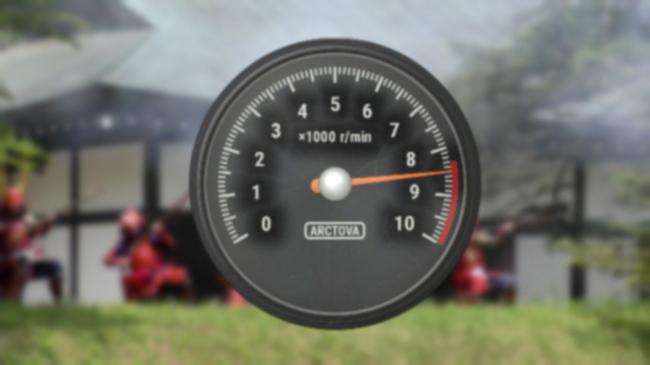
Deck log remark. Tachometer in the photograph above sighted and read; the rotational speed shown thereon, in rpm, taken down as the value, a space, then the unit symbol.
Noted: 8500 rpm
